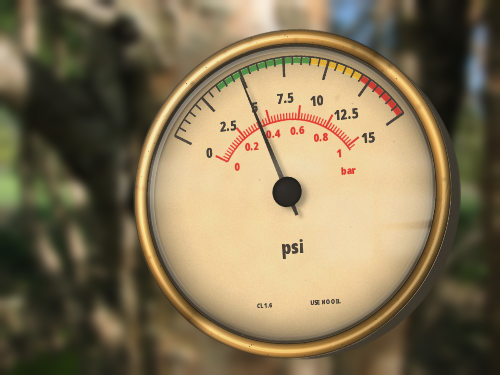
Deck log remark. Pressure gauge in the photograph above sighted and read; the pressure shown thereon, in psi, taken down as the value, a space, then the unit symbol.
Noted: 5 psi
